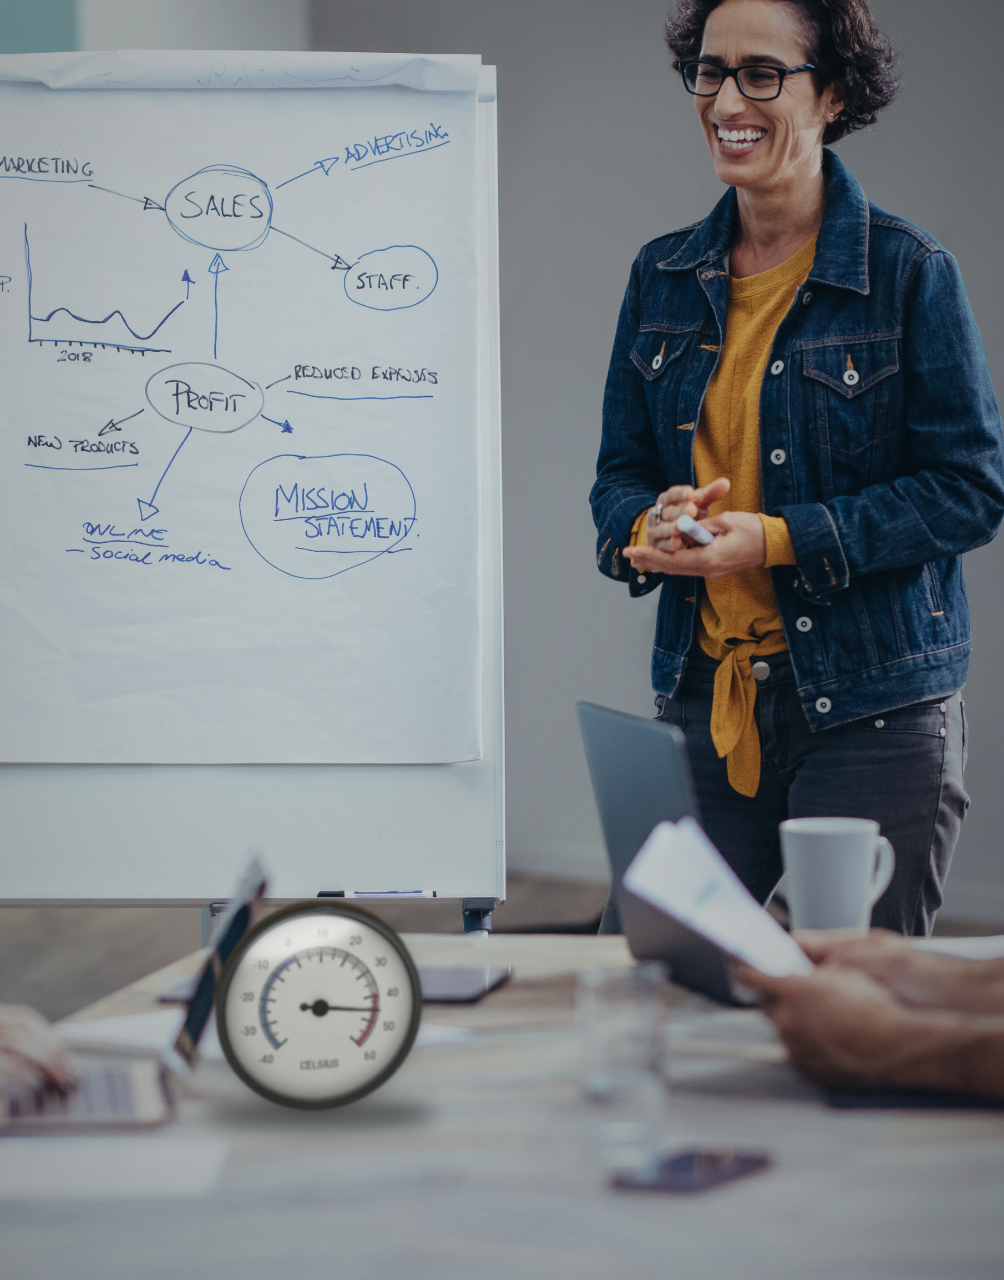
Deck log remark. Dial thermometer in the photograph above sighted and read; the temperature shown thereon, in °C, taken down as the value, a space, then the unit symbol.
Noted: 45 °C
